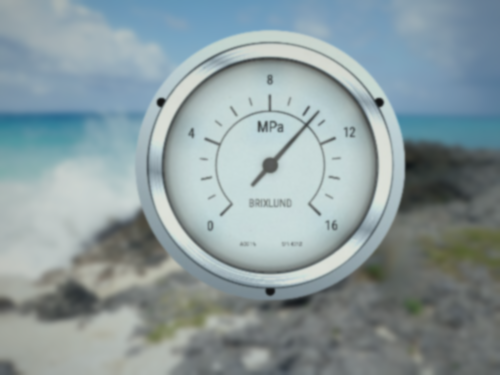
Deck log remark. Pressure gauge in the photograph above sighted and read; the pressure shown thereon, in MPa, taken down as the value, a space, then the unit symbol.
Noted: 10.5 MPa
